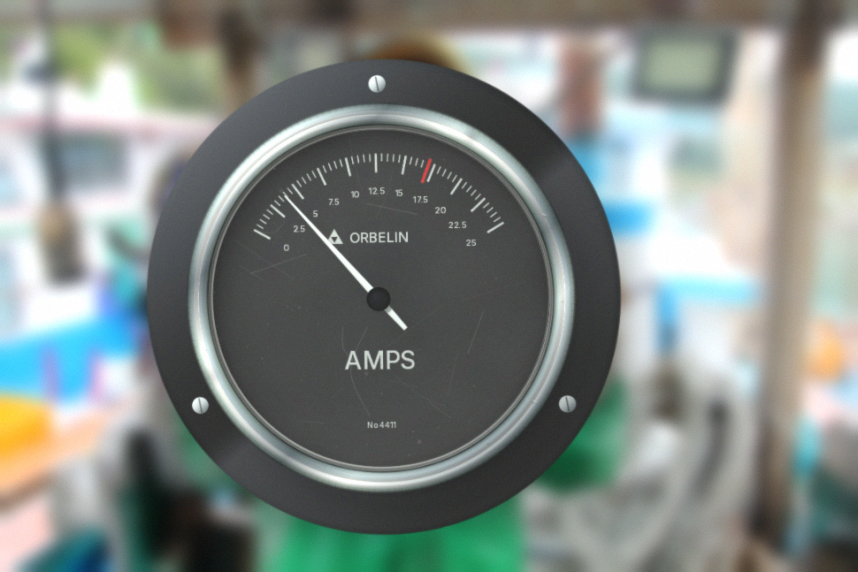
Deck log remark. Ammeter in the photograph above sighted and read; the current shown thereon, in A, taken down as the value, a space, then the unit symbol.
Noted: 4 A
